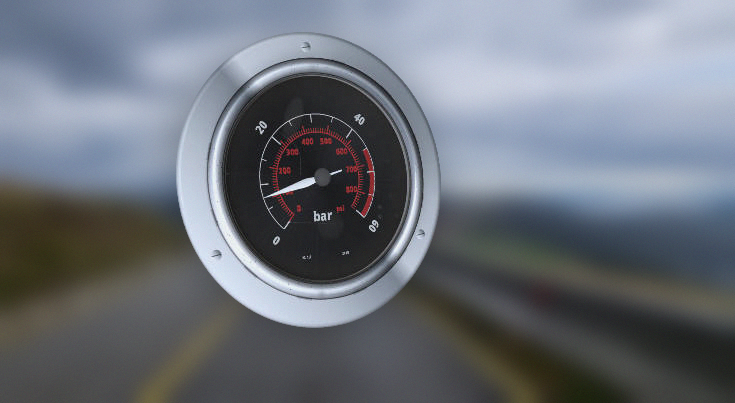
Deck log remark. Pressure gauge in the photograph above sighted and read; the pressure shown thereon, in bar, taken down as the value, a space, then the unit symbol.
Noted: 7.5 bar
